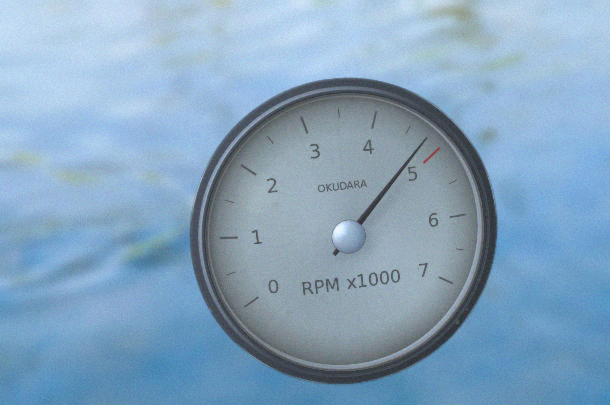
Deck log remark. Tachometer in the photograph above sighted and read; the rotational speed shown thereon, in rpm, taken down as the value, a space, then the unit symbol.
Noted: 4750 rpm
